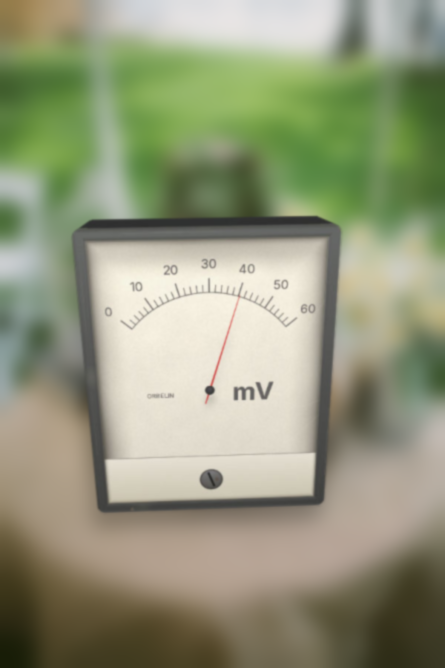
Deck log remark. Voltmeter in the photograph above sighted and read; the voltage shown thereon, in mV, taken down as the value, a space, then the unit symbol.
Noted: 40 mV
